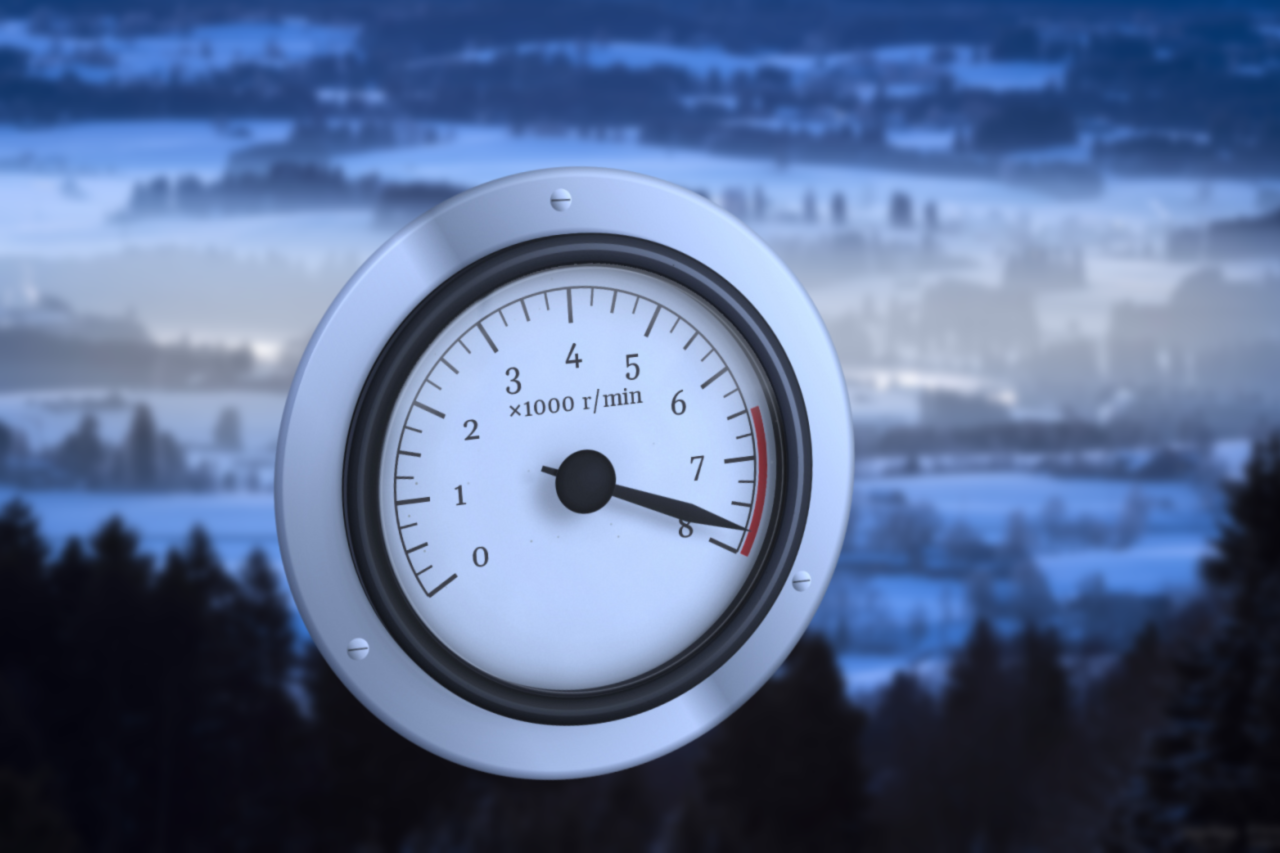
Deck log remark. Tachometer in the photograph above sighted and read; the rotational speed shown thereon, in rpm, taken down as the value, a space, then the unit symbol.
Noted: 7750 rpm
